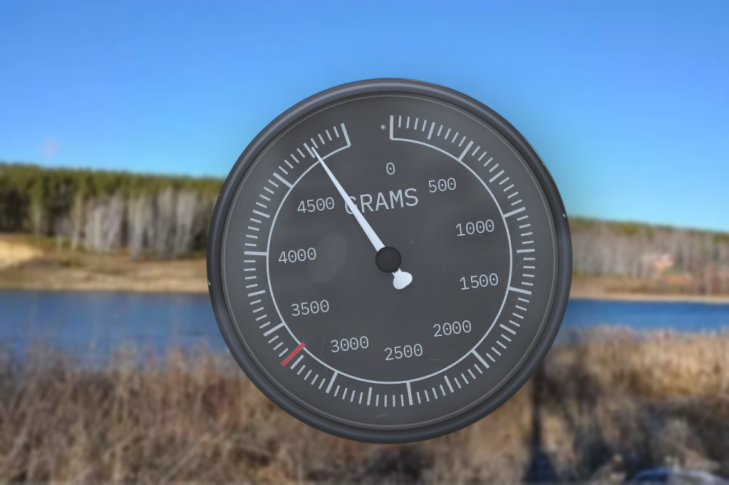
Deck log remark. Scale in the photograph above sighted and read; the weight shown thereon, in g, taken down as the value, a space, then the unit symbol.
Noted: 4775 g
